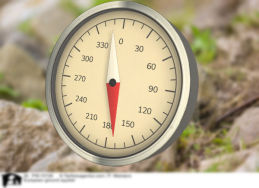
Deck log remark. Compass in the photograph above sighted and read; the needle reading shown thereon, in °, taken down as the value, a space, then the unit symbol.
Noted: 170 °
